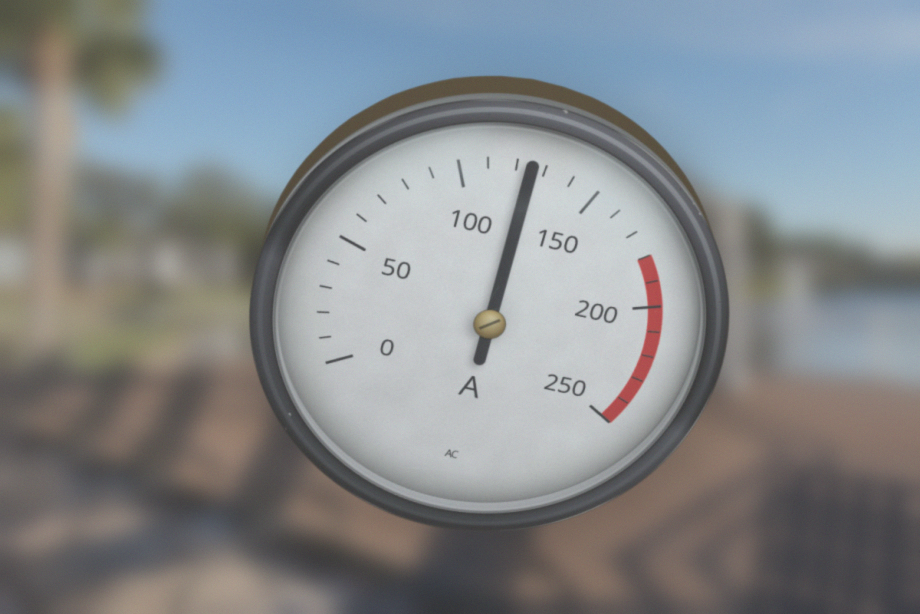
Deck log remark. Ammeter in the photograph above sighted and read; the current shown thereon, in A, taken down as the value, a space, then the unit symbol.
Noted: 125 A
